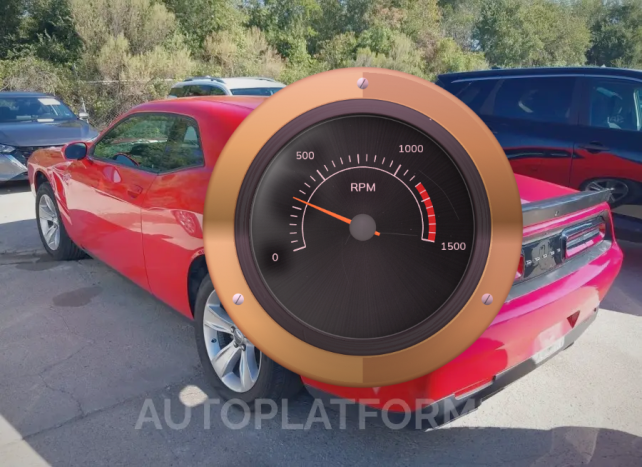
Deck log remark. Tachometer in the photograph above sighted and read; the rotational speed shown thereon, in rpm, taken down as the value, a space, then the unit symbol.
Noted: 300 rpm
